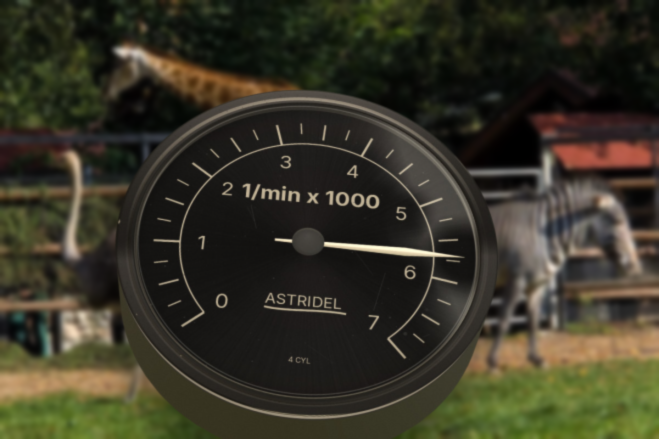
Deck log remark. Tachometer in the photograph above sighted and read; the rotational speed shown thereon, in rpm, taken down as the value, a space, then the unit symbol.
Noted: 5750 rpm
